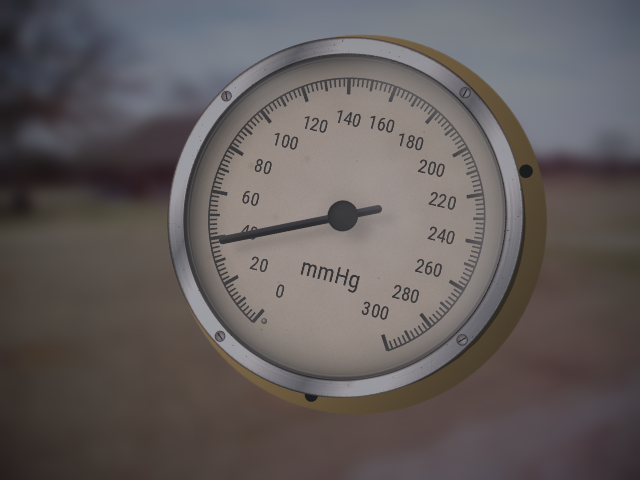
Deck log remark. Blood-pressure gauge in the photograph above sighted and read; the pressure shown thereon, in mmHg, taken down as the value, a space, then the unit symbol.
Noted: 38 mmHg
